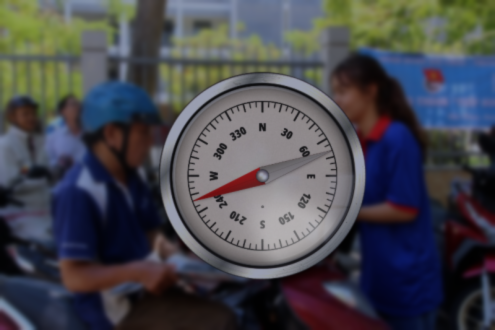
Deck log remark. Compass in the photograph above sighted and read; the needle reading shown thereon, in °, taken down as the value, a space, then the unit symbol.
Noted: 250 °
